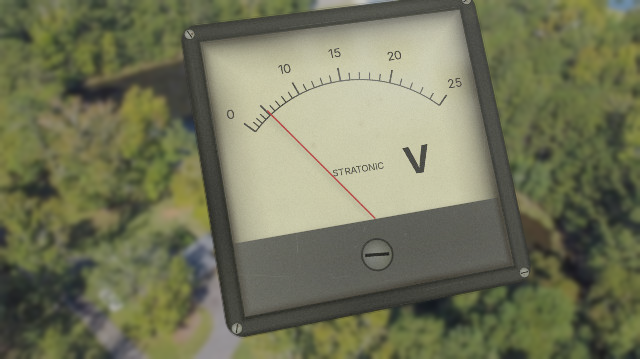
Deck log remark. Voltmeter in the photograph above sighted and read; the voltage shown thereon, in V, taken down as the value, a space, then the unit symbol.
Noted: 5 V
